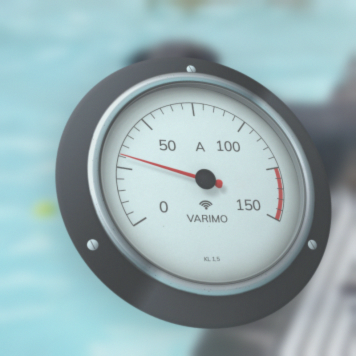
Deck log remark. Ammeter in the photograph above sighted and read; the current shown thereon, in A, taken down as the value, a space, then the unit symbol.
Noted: 30 A
